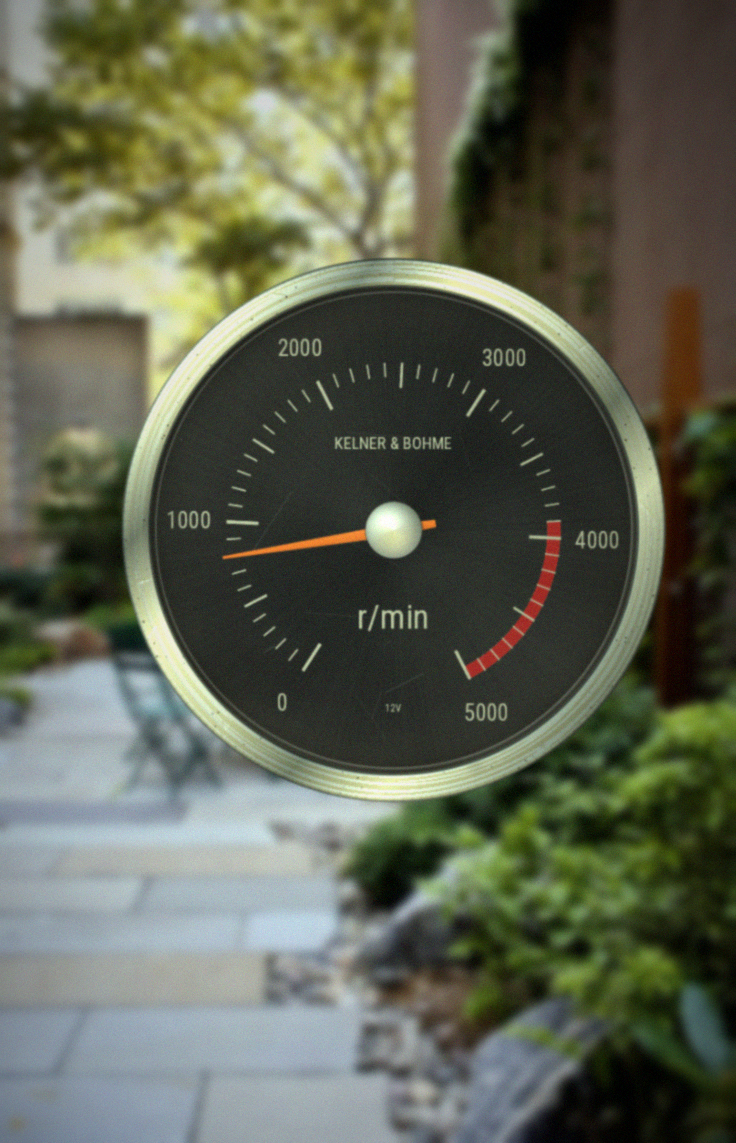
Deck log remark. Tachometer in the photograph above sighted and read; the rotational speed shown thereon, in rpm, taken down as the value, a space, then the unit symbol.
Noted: 800 rpm
